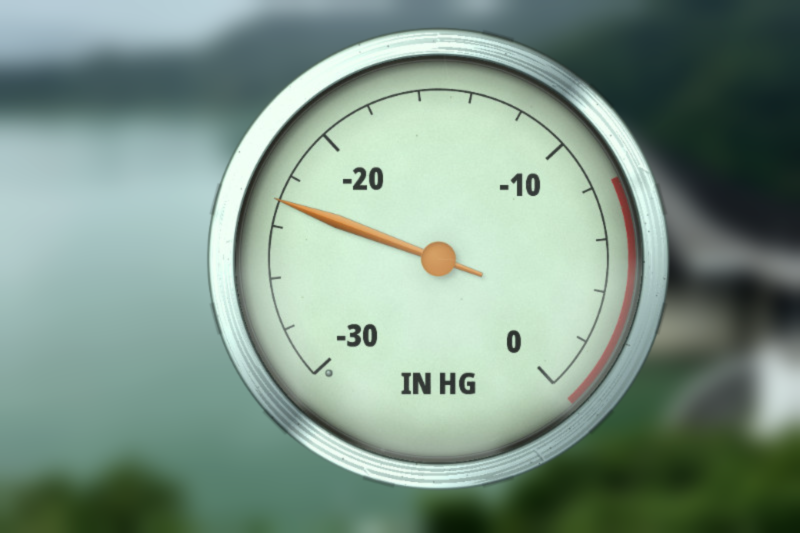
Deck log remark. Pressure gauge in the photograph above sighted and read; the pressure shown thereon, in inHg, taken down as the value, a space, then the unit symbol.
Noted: -23 inHg
